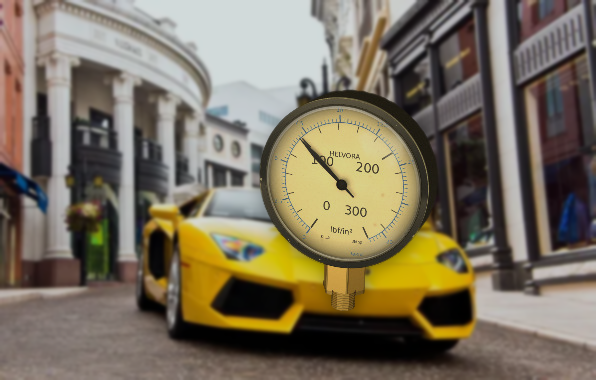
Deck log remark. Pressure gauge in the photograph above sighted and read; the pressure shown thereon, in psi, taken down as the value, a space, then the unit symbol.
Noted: 100 psi
